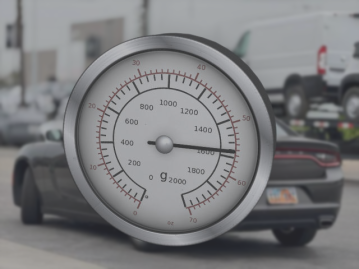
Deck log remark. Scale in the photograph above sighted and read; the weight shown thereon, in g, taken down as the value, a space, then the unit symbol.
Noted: 1560 g
